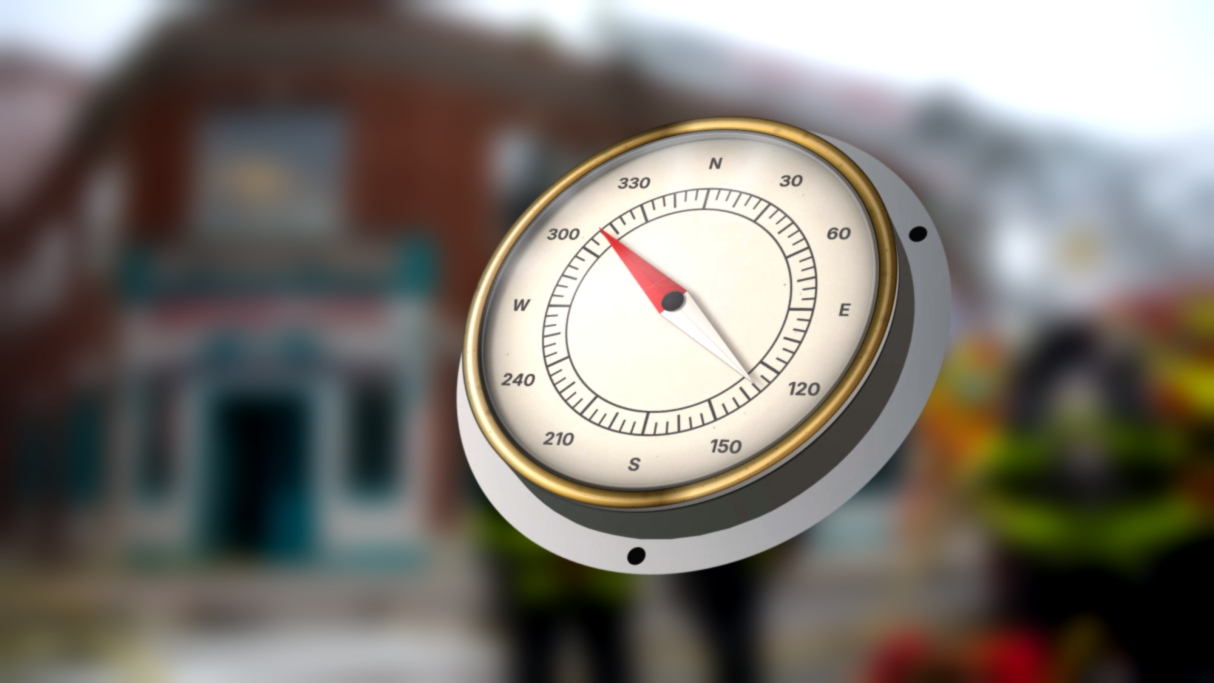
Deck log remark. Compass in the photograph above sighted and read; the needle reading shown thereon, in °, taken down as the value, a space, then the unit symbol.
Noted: 310 °
